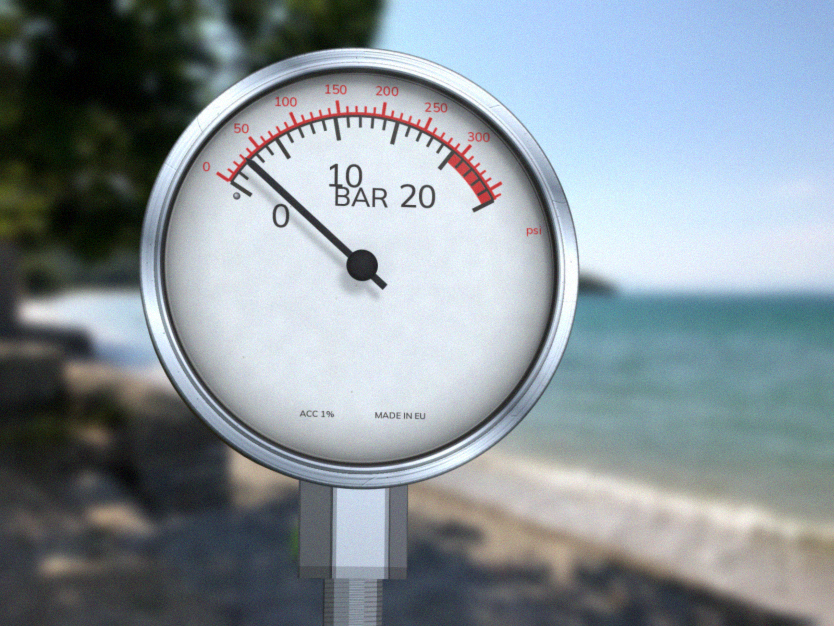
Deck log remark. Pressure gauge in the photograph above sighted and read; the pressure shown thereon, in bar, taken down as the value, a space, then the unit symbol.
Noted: 2 bar
